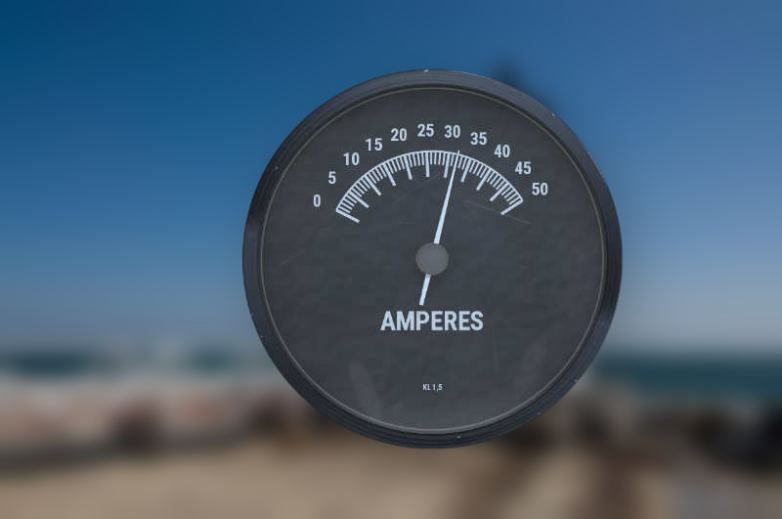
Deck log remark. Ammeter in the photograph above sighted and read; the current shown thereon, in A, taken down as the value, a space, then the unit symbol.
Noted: 32 A
